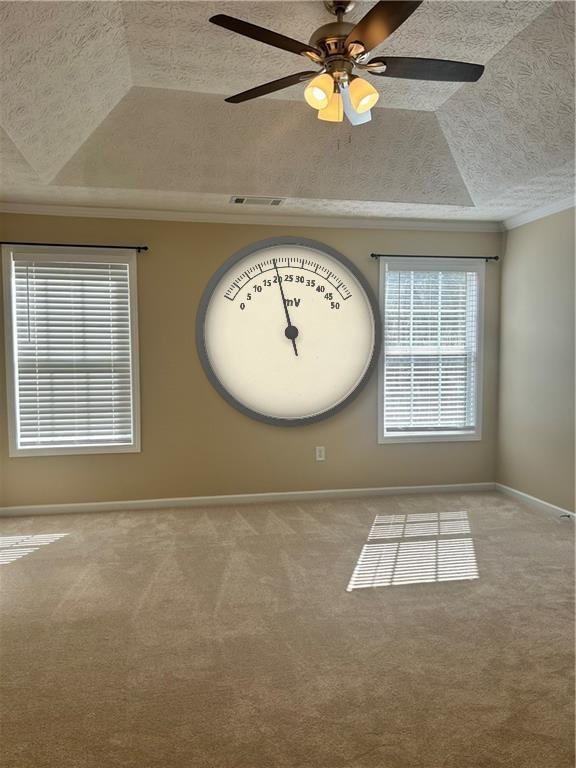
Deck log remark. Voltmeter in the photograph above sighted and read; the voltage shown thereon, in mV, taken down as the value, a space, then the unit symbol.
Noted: 20 mV
